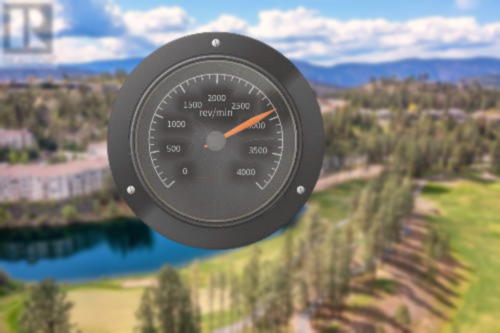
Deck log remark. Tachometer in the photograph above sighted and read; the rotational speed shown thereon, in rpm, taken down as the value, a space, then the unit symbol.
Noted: 2900 rpm
